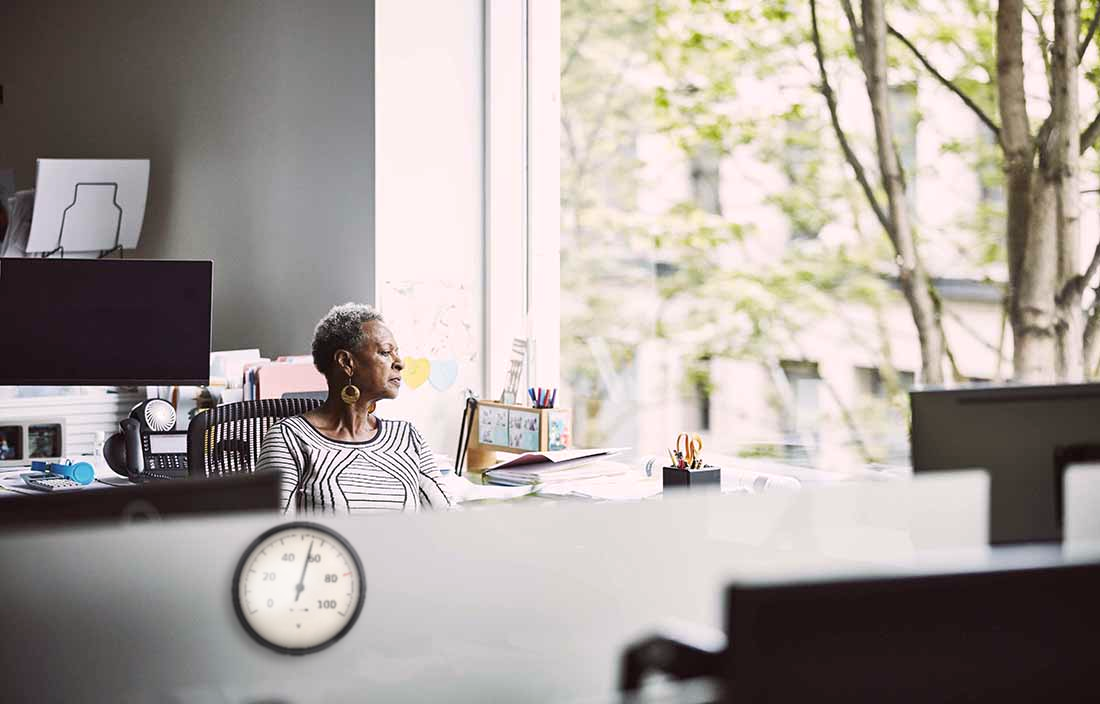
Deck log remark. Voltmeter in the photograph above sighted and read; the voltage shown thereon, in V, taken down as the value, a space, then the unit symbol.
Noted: 55 V
